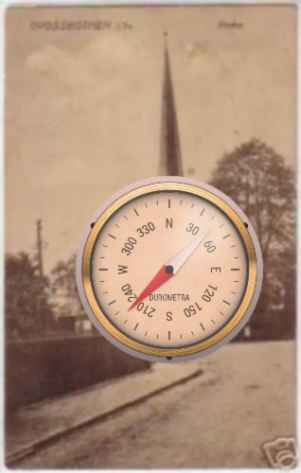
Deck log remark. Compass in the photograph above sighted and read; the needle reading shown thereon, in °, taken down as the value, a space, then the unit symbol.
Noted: 225 °
